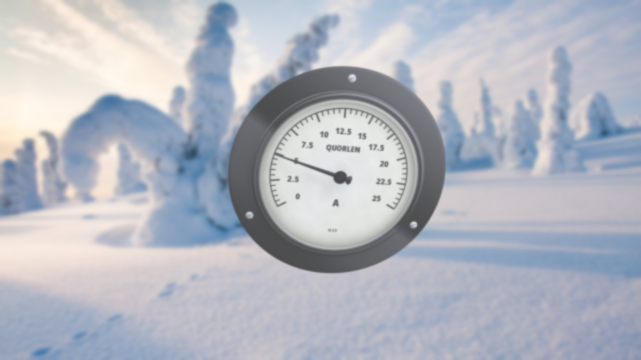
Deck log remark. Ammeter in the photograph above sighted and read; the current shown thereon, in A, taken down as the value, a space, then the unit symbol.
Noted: 5 A
